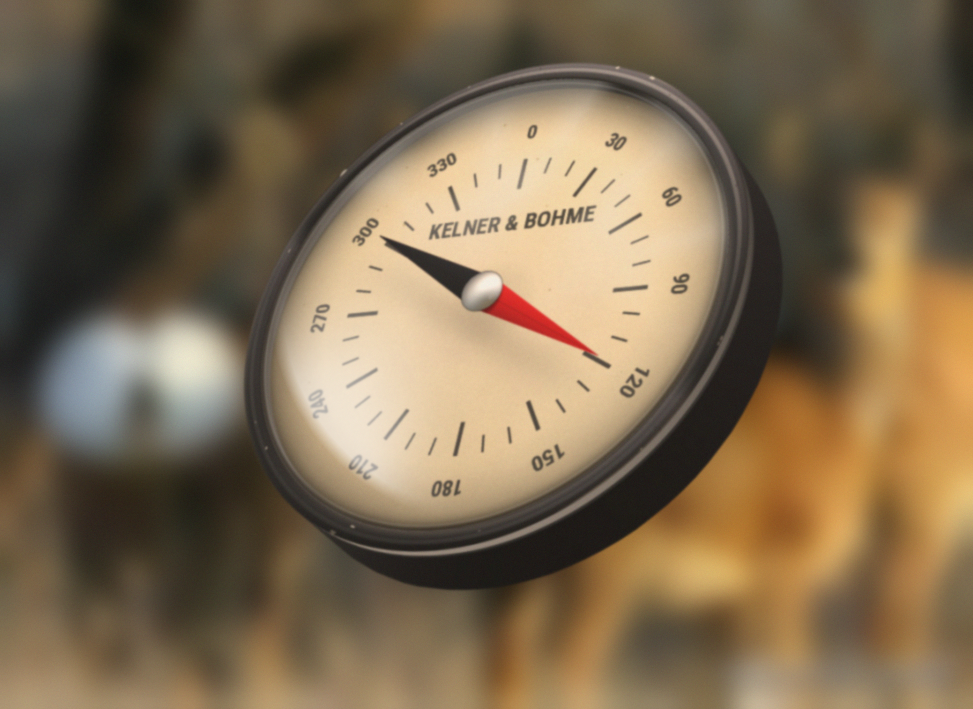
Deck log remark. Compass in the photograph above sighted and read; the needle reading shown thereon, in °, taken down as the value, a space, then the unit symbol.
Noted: 120 °
